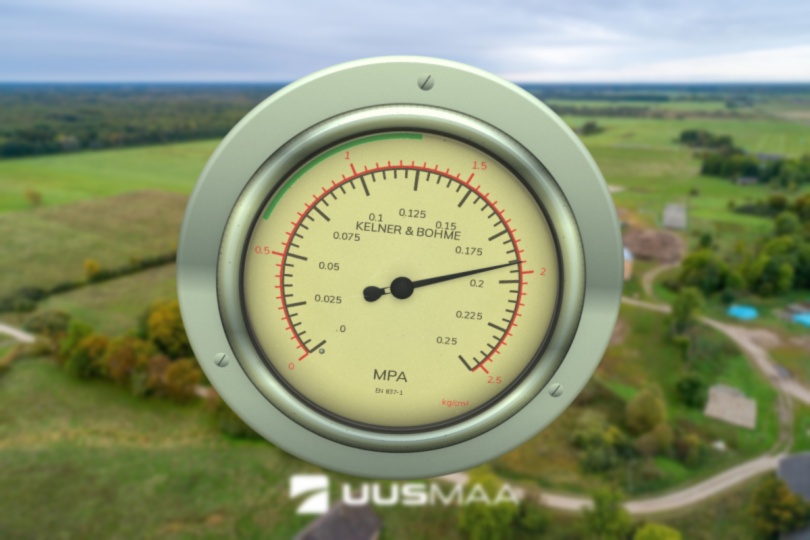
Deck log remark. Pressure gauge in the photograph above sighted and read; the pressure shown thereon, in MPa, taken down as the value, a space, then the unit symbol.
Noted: 0.19 MPa
